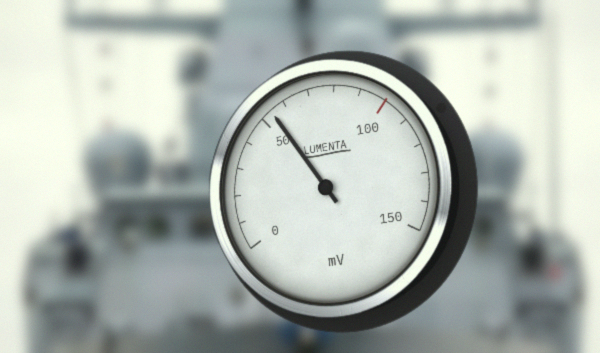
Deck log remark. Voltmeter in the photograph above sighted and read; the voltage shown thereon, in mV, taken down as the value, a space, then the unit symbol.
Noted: 55 mV
